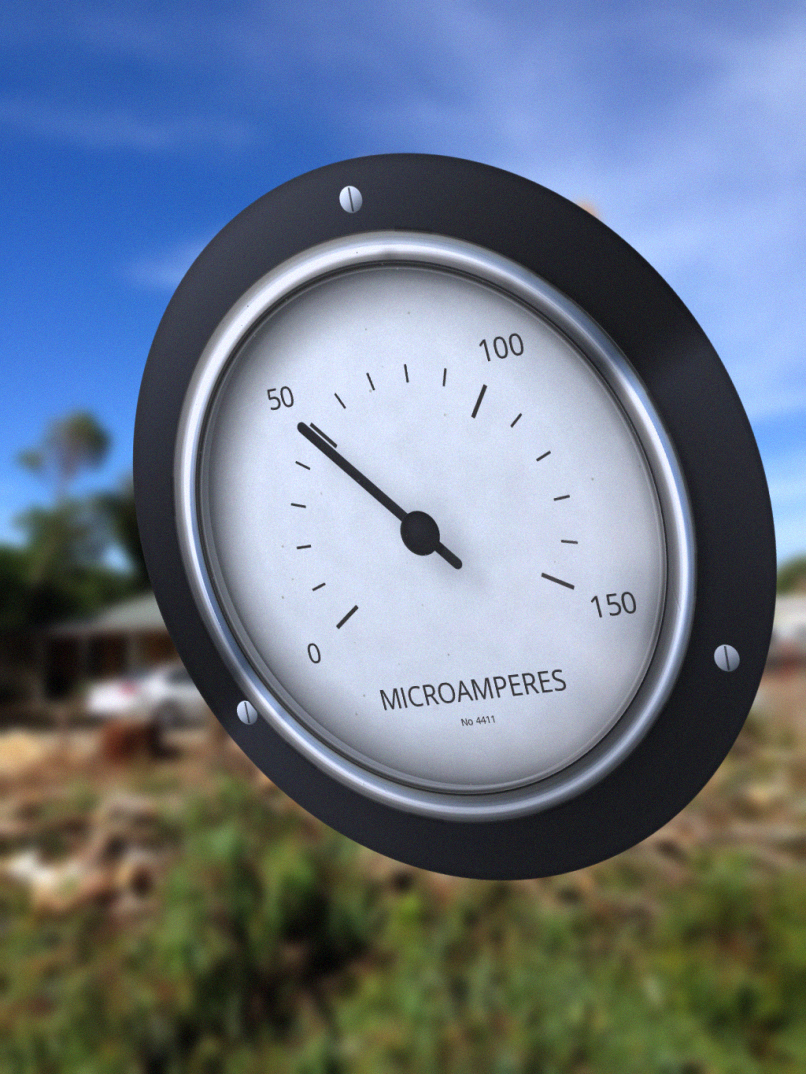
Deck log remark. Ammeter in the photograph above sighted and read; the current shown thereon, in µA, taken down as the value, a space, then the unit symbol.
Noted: 50 µA
